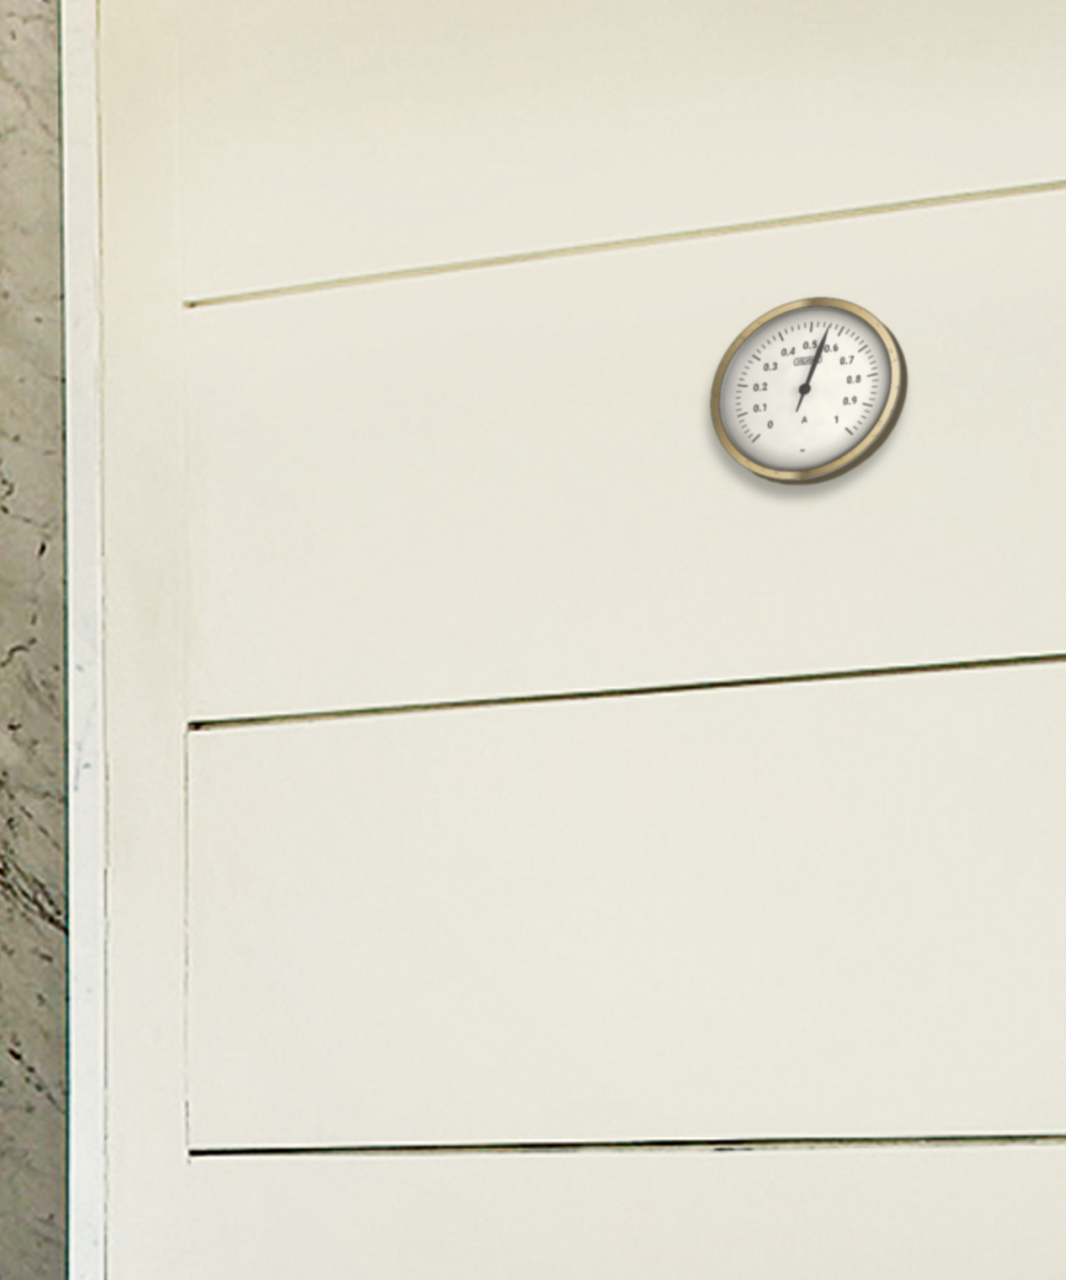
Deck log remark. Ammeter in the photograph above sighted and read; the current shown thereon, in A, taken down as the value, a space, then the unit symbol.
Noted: 0.56 A
